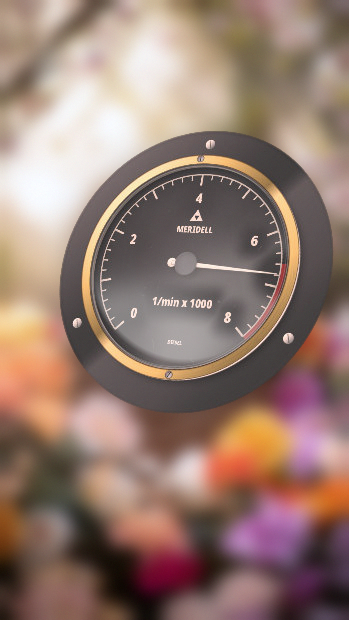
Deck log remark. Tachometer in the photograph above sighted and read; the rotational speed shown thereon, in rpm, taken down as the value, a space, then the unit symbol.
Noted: 6800 rpm
